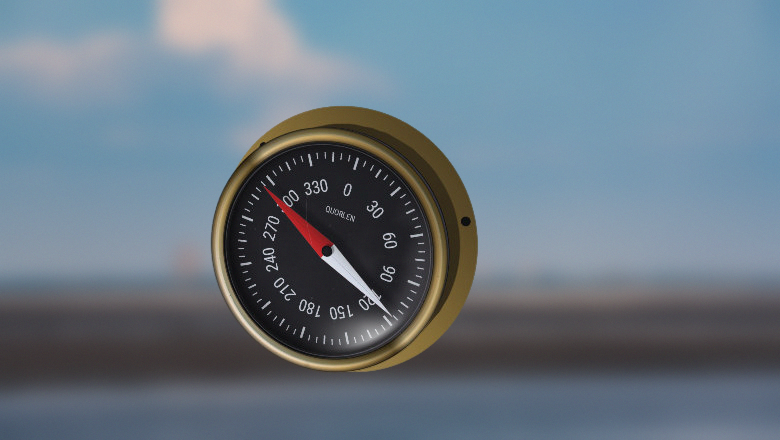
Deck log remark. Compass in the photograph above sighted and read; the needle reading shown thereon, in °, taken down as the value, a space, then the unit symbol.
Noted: 295 °
